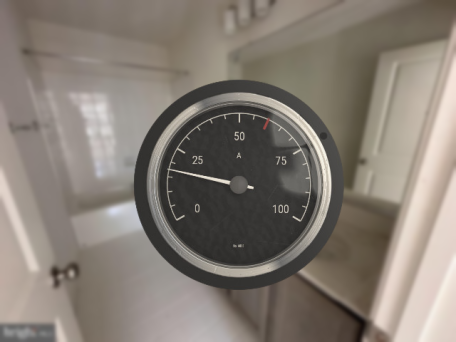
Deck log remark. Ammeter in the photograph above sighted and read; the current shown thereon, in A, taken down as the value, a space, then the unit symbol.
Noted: 17.5 A
